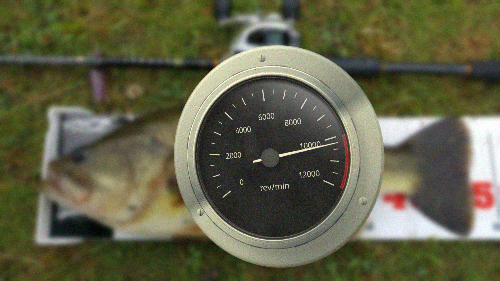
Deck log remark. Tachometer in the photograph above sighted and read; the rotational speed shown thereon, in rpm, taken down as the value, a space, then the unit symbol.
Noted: 10250 rpm
